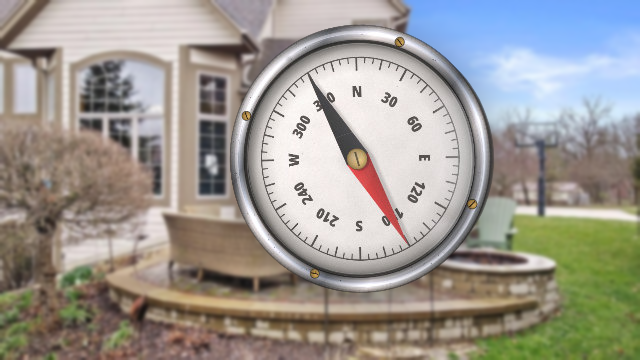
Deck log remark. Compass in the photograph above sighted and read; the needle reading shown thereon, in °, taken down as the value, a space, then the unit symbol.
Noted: 150 °
